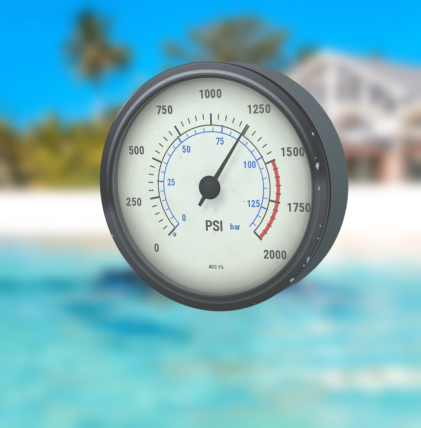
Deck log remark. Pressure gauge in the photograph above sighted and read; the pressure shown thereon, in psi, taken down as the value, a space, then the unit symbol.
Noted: 1250 psi
